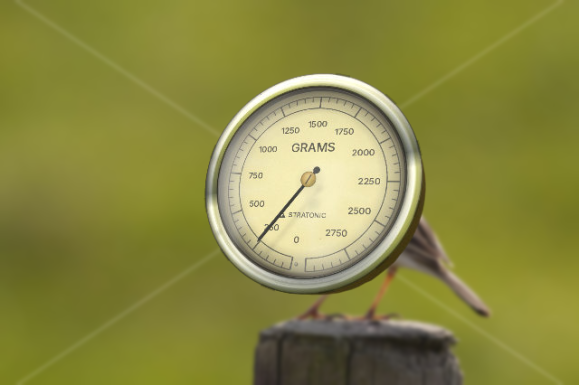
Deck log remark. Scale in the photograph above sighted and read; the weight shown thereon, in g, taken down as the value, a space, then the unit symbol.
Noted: 250 g
